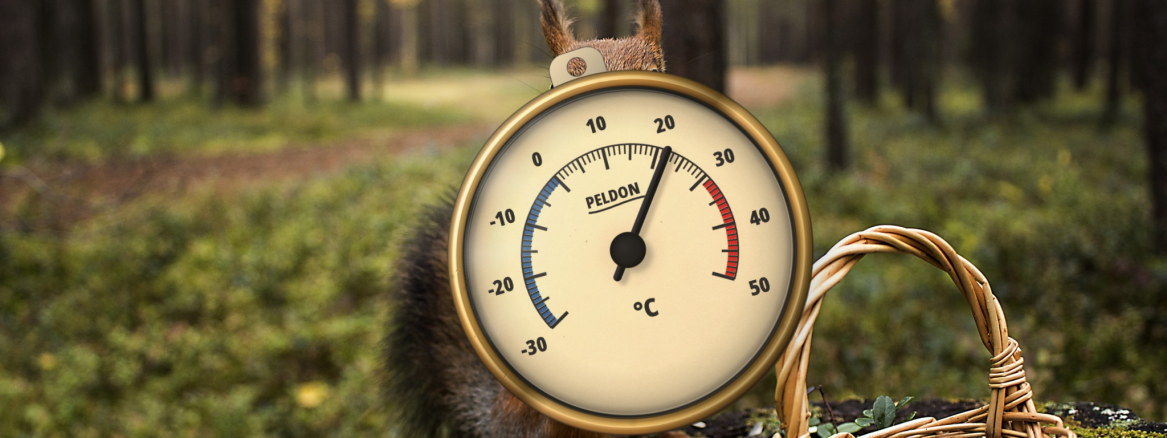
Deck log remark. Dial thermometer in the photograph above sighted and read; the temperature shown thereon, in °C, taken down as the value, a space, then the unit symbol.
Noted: 22 °C
